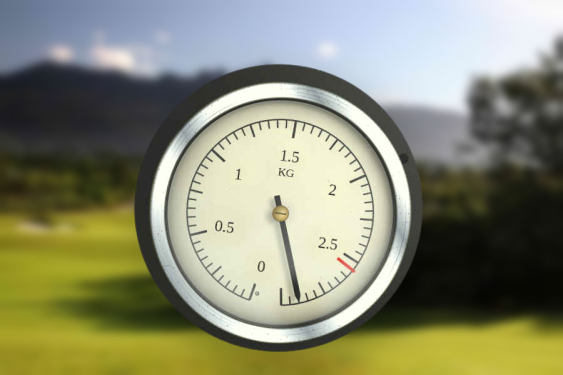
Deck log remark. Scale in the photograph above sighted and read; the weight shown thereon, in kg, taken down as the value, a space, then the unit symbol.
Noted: 2.9 kg
